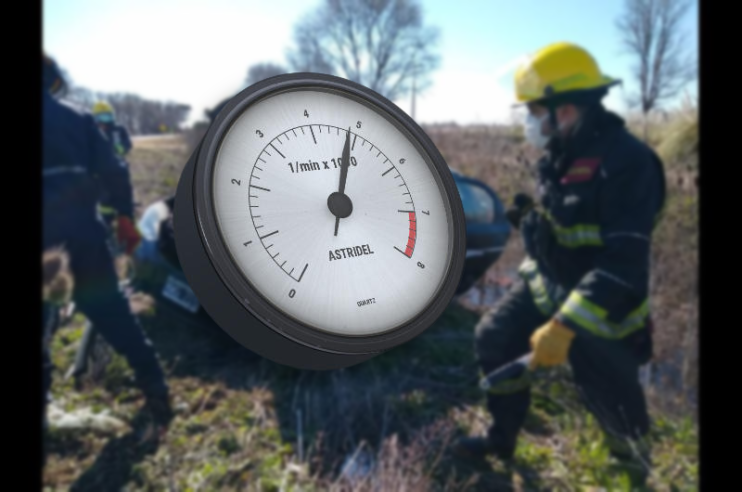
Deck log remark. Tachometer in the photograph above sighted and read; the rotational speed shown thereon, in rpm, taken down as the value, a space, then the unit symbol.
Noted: 4800 rpm
